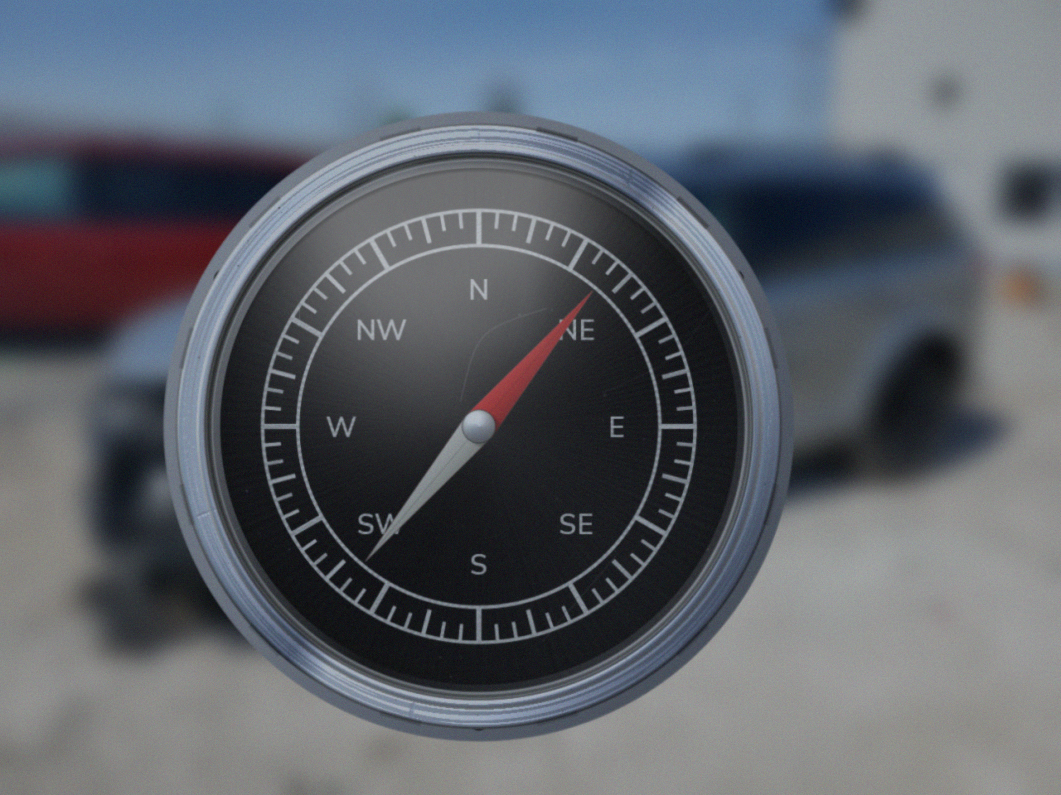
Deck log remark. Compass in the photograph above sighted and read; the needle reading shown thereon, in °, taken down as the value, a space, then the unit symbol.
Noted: 40 °
